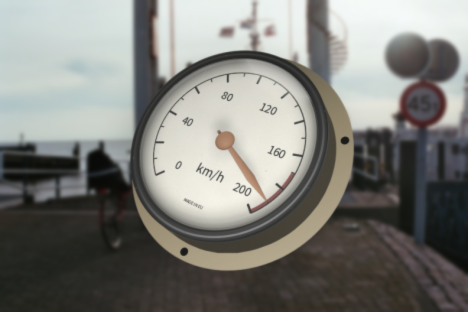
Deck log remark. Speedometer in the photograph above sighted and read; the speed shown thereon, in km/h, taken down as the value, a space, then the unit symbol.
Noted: 190 km/h
